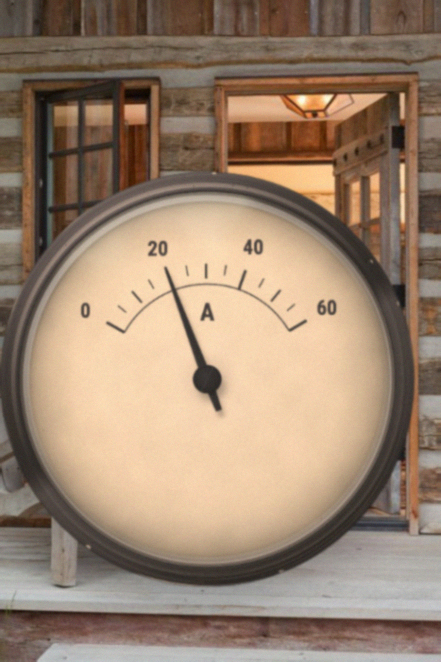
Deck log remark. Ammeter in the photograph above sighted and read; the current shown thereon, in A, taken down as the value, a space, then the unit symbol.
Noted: 20 A
